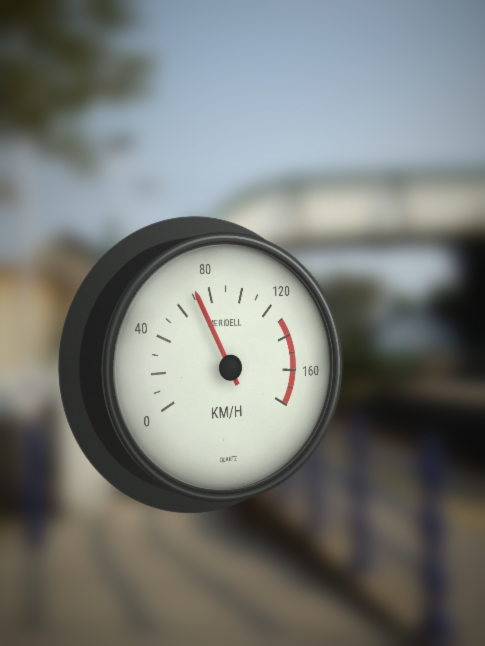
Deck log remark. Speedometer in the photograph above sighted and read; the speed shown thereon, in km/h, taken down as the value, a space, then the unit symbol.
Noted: 70 km/h
